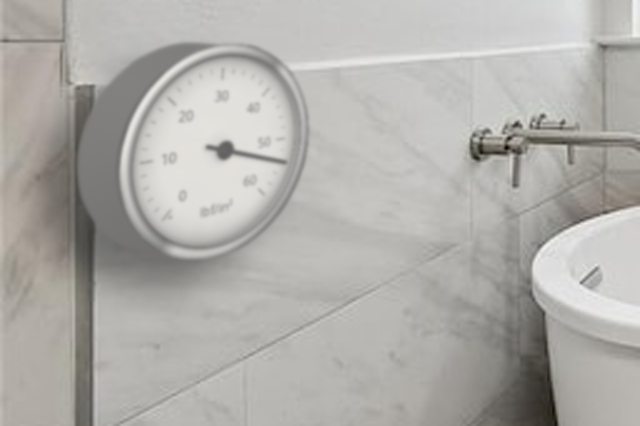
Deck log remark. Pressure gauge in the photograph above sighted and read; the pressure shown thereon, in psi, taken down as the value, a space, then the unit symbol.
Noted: 54 psi
